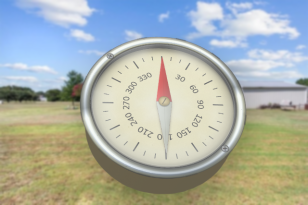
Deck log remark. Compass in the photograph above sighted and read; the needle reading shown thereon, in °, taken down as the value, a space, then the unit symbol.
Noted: 0 °
